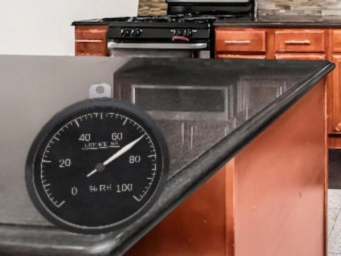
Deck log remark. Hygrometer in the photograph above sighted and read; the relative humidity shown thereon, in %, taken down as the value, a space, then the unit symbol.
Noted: 70 %
